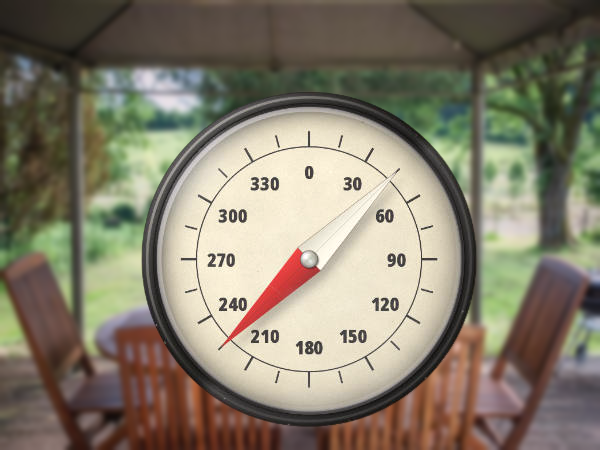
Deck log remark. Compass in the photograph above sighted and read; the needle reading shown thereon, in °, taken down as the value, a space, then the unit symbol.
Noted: 225 °
